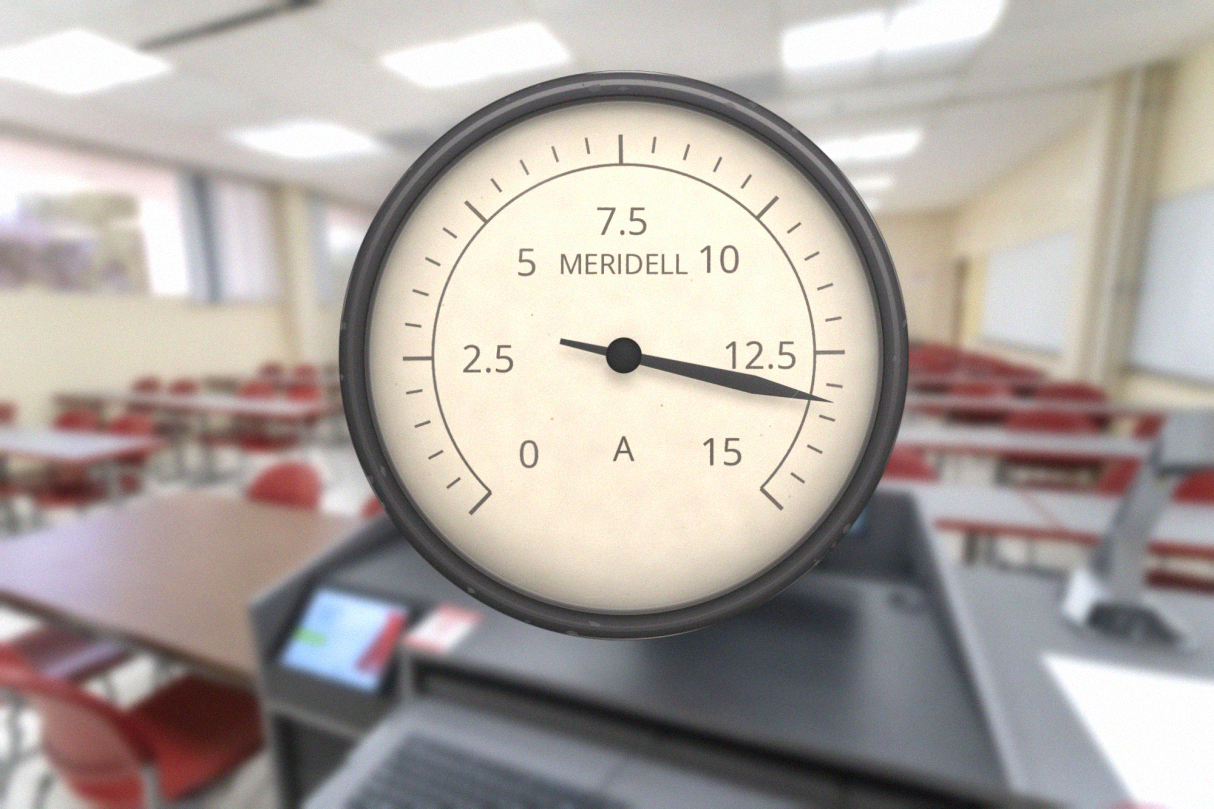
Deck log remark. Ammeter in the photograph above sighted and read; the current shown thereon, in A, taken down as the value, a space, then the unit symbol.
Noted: 13.25 A
